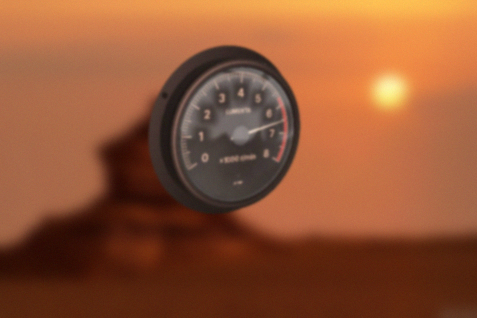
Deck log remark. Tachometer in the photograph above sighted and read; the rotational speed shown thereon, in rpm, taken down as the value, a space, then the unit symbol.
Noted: 6500 rpm
